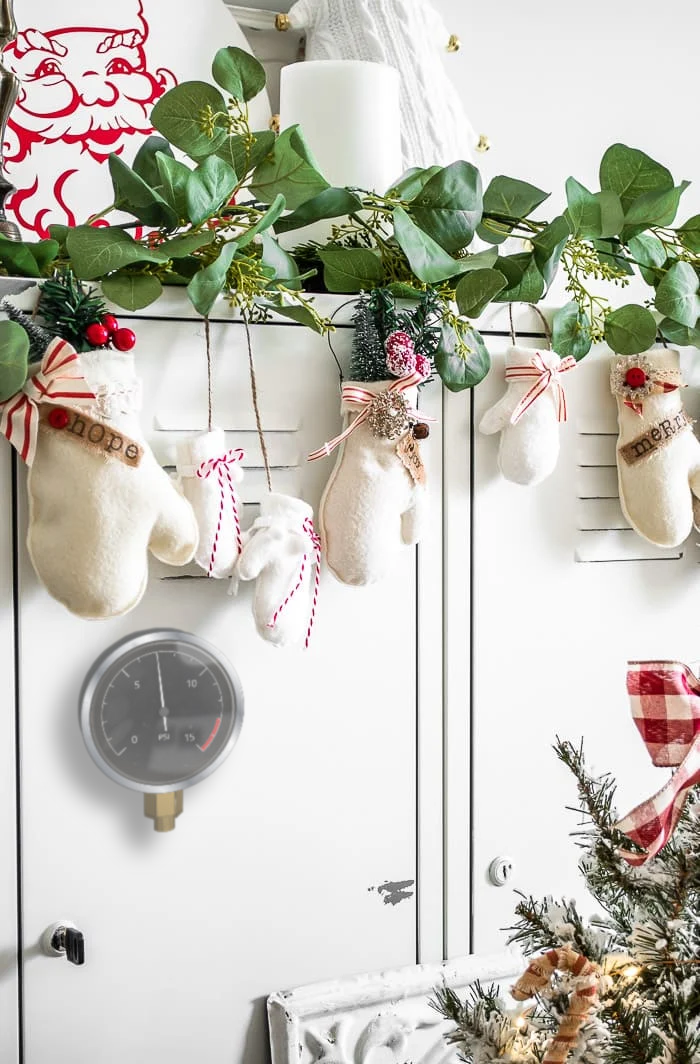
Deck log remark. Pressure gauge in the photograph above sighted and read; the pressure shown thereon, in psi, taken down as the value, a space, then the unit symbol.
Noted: 7 psi
